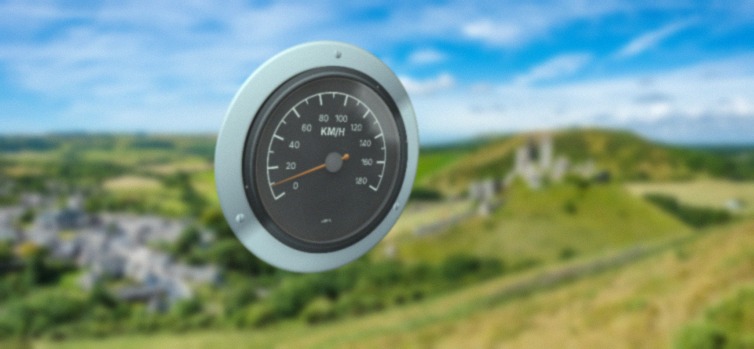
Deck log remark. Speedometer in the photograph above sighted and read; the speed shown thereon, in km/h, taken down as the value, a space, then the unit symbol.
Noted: 10 km/h
